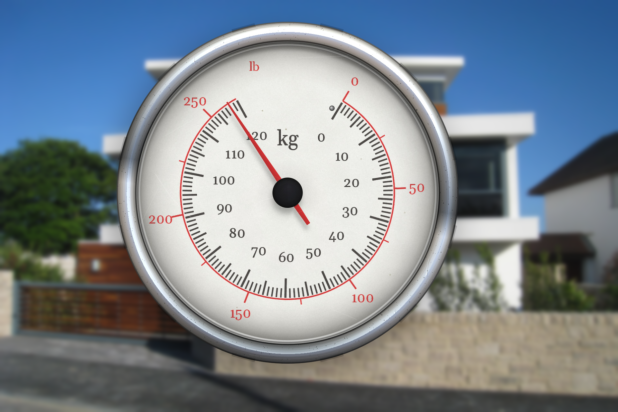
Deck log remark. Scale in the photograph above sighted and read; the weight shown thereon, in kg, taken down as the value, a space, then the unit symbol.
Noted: 118 kg
